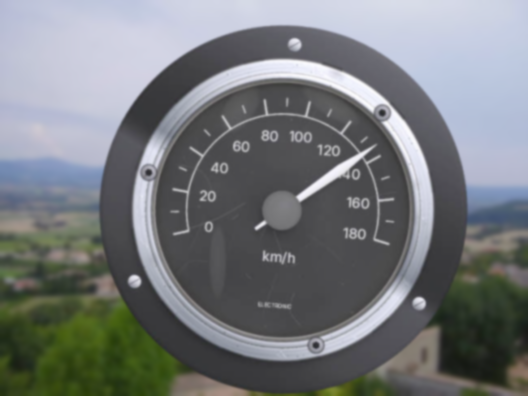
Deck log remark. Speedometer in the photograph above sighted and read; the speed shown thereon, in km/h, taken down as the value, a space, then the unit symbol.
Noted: 135 km/h
